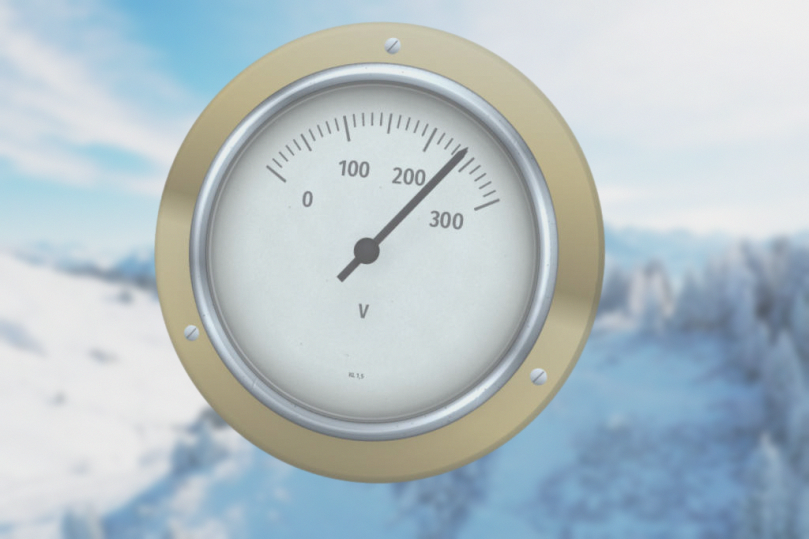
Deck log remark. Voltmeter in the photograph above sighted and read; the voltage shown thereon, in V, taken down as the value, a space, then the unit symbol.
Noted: 240 V
